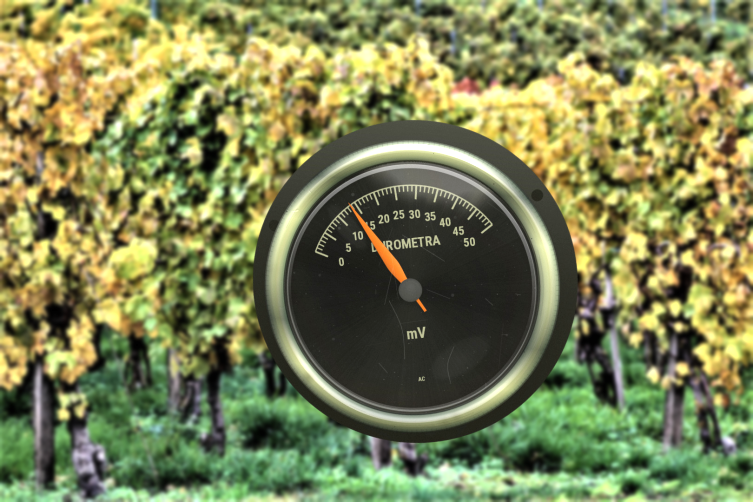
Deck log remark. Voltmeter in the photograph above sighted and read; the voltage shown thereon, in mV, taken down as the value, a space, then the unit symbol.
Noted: 14 mV
